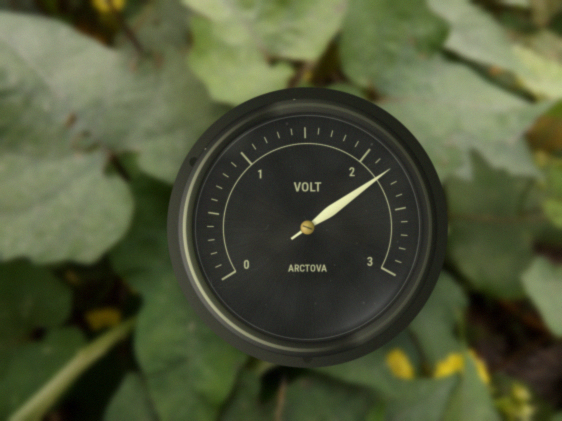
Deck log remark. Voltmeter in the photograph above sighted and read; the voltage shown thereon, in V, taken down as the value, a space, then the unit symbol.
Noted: 2.2 V
